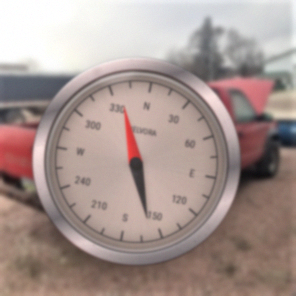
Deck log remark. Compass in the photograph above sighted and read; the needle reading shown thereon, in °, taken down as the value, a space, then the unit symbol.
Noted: 337.5 °
